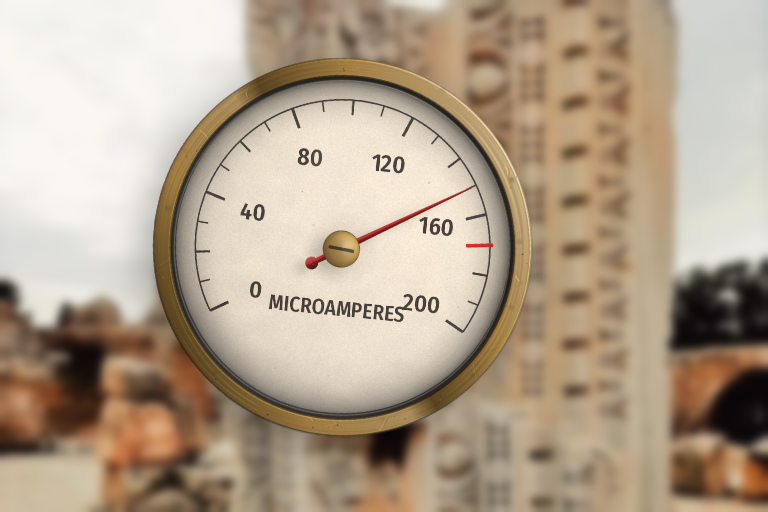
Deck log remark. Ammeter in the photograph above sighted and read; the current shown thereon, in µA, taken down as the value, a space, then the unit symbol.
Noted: 150 µA
